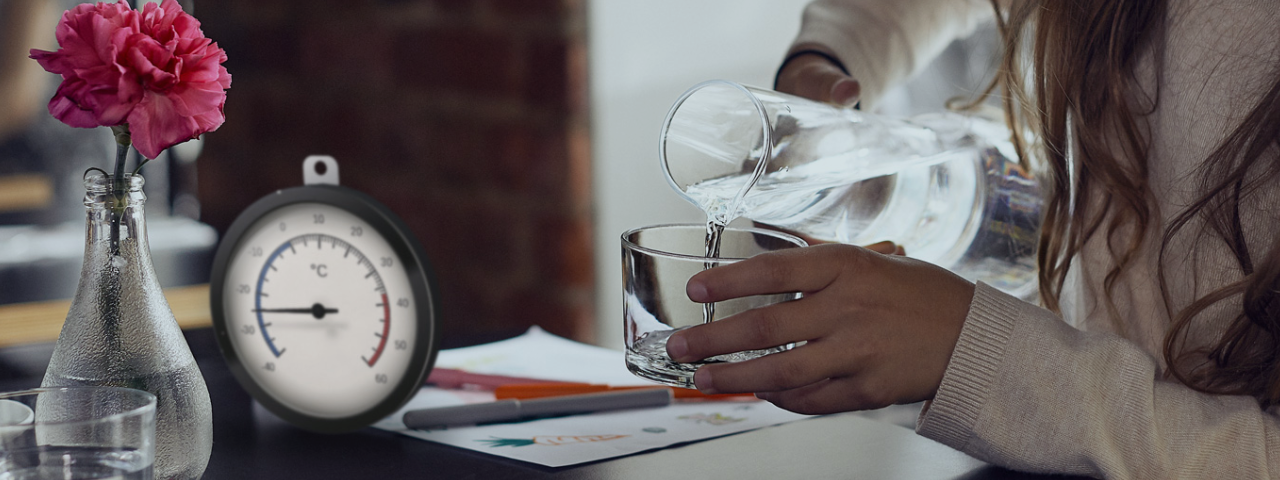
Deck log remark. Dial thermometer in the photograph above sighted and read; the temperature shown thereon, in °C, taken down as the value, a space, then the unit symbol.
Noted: -25 °C
